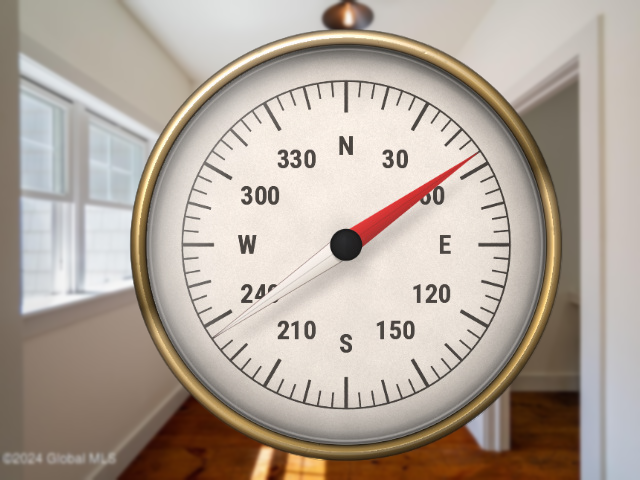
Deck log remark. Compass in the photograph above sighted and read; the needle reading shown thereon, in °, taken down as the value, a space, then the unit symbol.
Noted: 55 °
